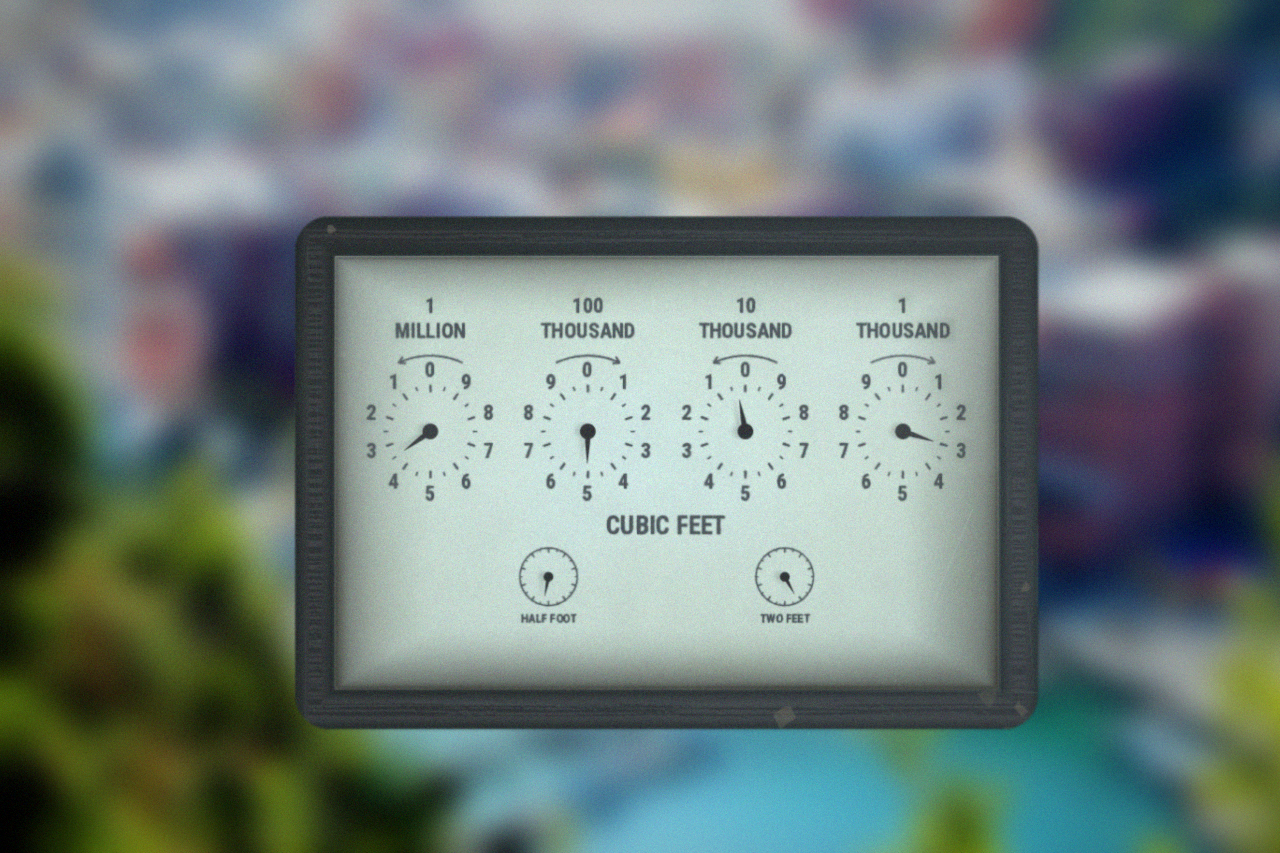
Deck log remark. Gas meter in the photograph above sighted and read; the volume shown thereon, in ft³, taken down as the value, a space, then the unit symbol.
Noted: 350300 ft³
